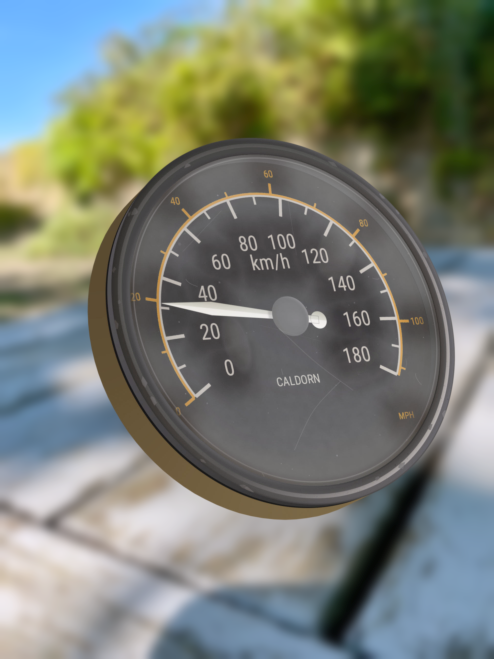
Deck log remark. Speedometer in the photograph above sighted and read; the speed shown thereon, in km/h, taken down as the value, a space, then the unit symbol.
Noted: 30 km/h
